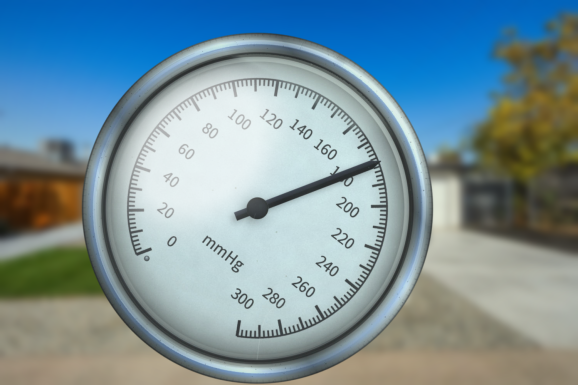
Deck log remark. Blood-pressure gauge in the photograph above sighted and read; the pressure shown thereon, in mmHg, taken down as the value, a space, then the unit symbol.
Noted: 180 mmHg
